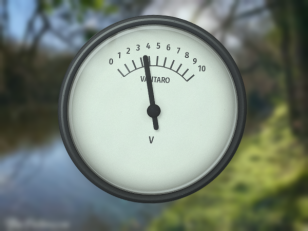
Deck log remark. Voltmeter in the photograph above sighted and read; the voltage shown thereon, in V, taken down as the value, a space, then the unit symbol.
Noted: 3.5 V
